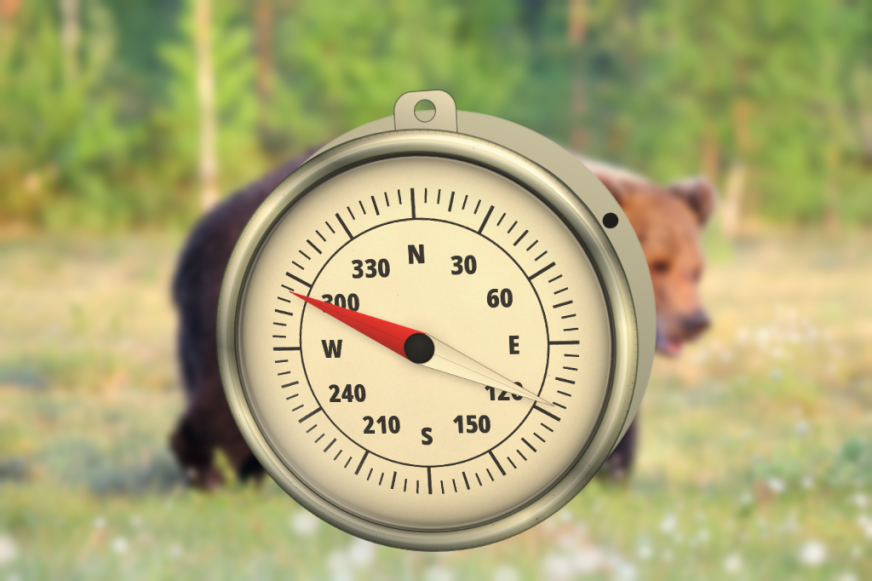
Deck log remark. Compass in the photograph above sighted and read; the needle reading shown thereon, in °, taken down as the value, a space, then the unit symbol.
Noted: 295 °
